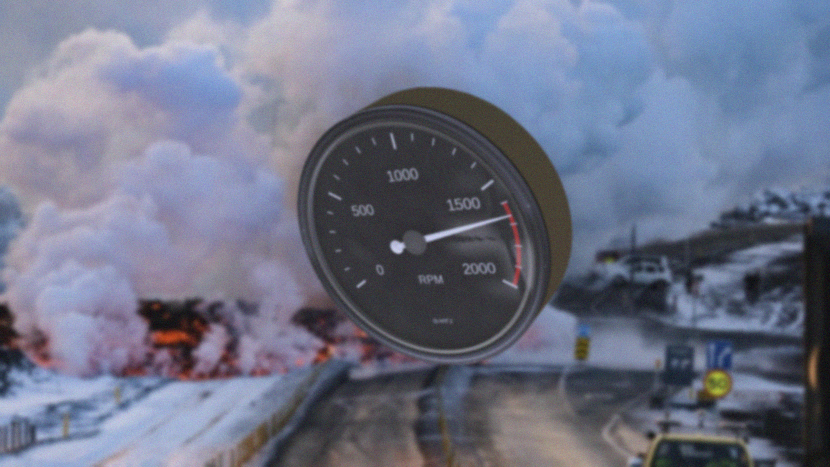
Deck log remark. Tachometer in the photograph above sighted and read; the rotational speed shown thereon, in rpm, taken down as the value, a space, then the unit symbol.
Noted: 1650 rpm
